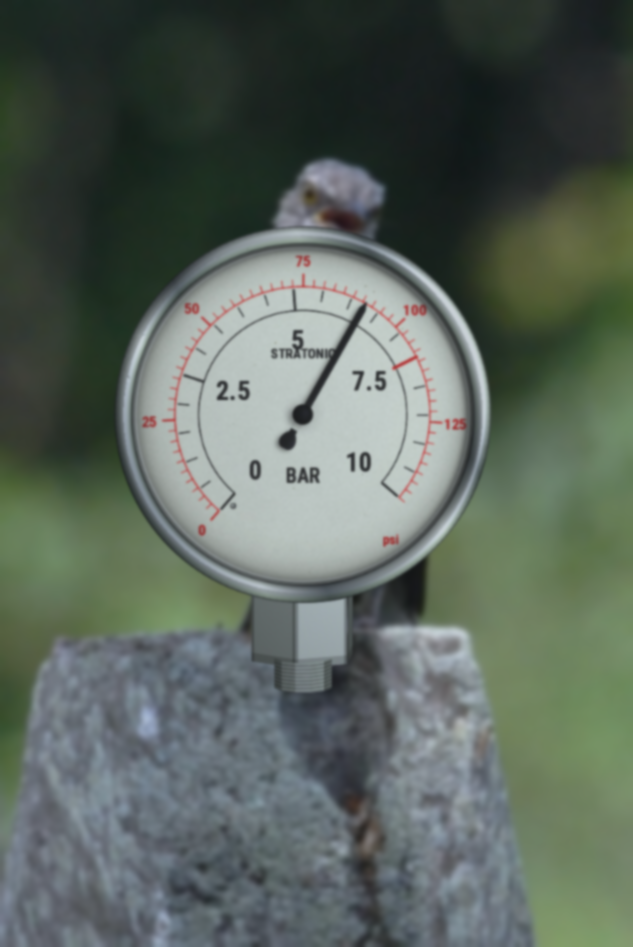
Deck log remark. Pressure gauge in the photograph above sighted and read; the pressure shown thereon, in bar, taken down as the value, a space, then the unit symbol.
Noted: 6.25 bar
